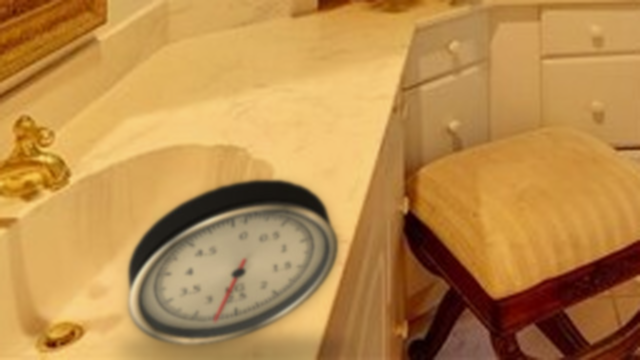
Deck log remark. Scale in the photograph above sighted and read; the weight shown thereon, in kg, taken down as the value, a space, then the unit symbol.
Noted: 2.75 kg
